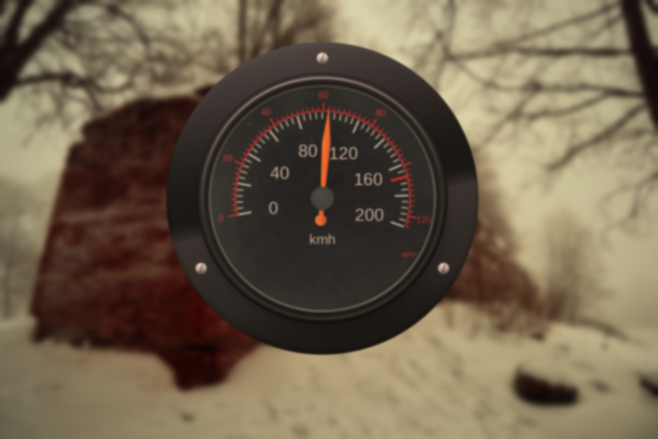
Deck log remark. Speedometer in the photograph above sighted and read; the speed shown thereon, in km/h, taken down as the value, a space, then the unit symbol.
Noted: 100 km/h
